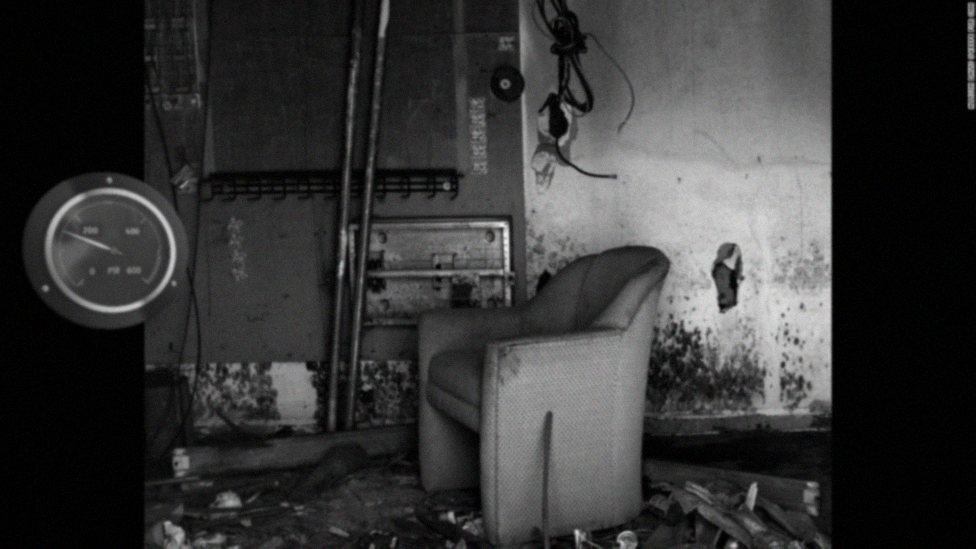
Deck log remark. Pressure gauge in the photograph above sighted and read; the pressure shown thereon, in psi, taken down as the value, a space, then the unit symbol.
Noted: 150 psi
